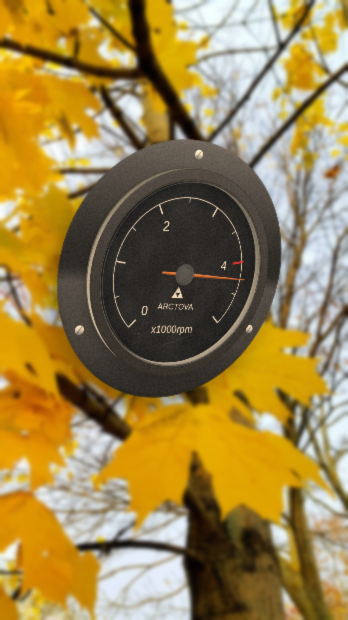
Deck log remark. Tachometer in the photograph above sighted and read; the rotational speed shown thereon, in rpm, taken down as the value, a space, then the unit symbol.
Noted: 4250 rpm
